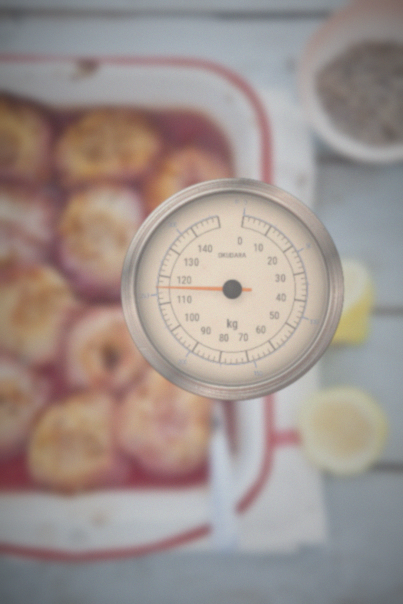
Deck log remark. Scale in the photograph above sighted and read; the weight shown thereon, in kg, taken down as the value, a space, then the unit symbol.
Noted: 116 kg
